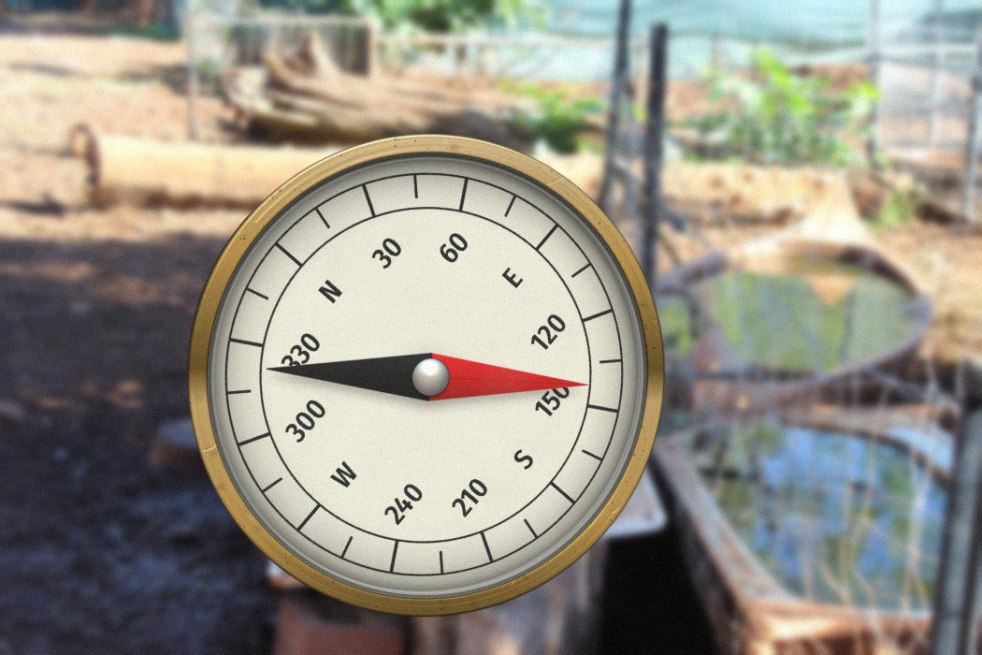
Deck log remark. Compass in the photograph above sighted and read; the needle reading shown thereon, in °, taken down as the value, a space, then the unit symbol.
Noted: 142.5 °
